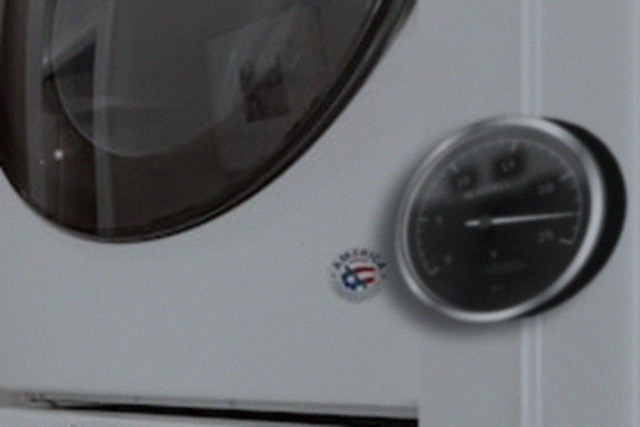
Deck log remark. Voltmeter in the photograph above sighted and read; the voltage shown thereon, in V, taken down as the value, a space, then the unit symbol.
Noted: 23 V
